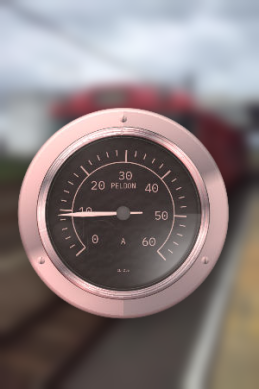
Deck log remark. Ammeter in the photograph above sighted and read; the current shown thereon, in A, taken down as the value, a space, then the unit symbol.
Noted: 9 A
